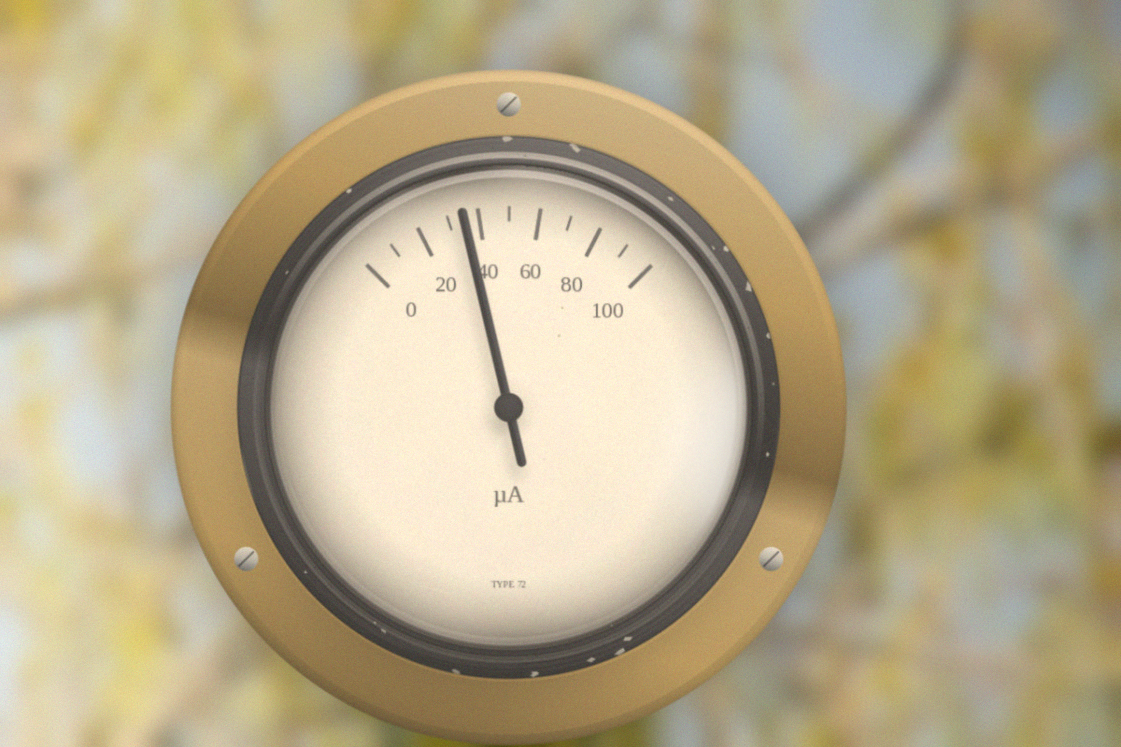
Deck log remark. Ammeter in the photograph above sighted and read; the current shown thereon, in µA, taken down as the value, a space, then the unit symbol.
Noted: 35 µA
